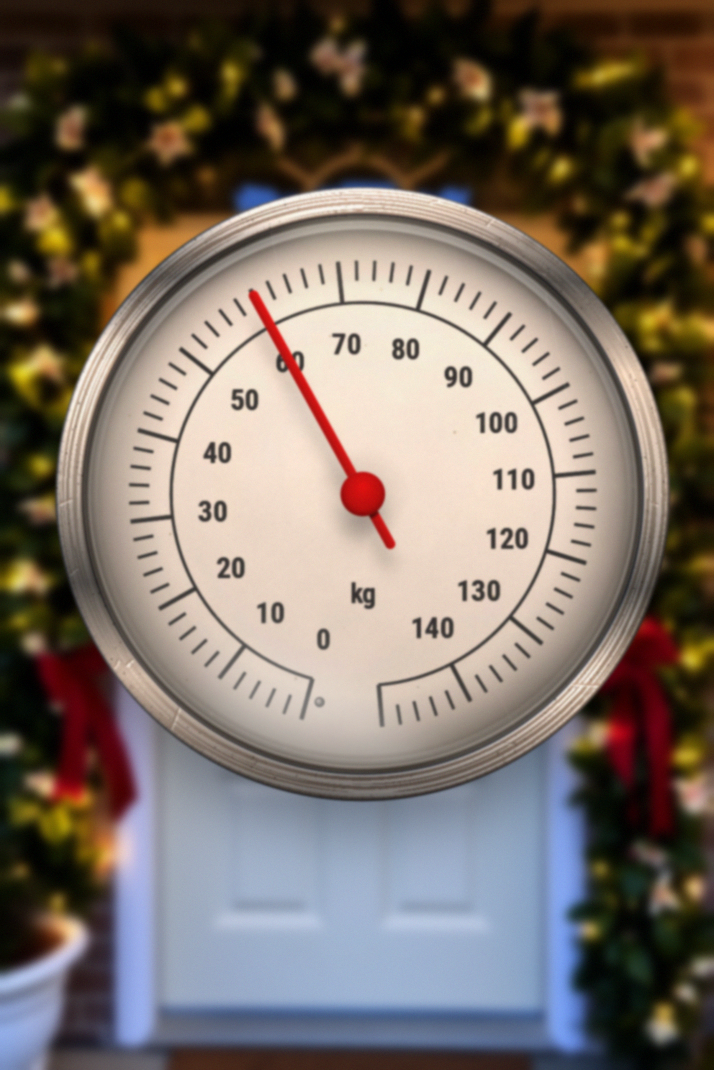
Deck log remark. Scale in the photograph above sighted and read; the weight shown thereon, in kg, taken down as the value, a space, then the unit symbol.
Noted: 60 kg
